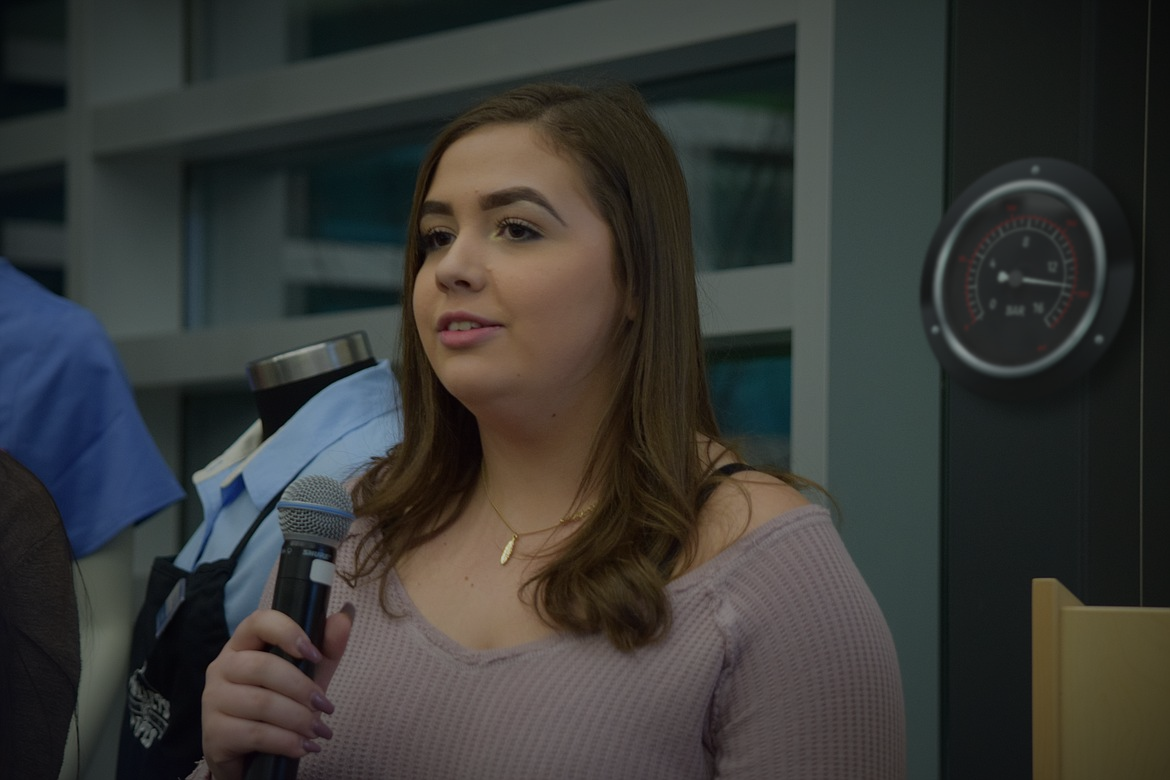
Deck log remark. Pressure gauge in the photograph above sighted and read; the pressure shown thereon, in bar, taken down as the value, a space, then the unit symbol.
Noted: 13.5 bar
